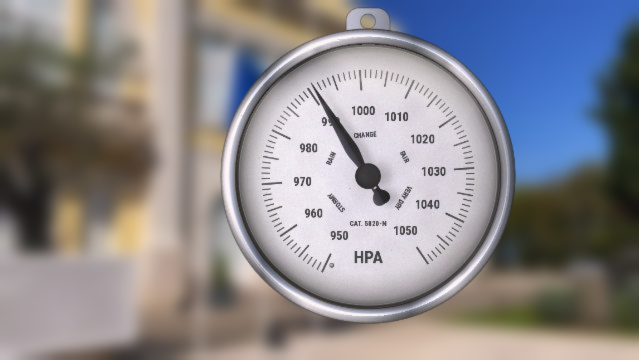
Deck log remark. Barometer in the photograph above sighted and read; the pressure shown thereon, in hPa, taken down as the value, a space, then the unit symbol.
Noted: 991 hPa
